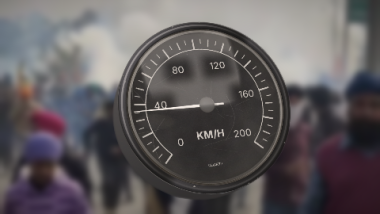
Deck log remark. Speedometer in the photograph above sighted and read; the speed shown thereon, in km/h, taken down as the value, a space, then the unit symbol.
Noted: 35 km/h
